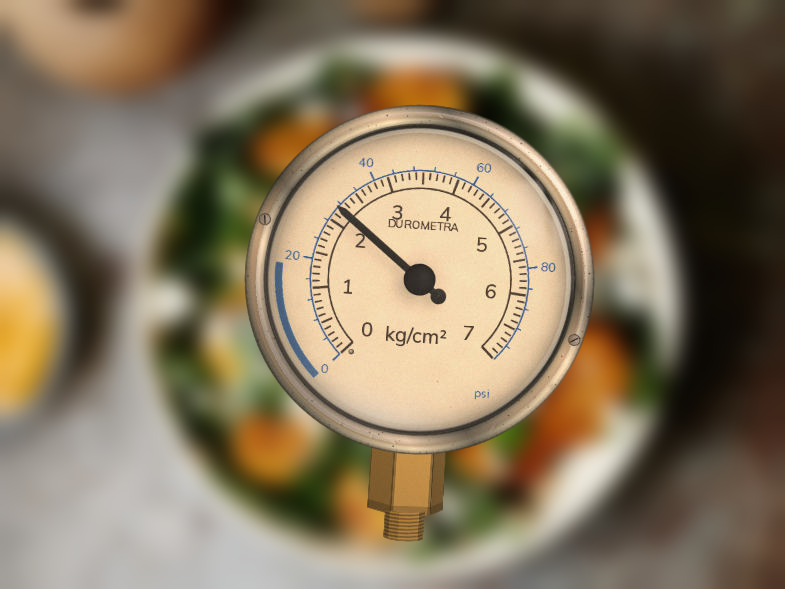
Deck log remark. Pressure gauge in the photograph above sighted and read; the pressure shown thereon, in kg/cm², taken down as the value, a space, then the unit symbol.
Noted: 2.2 kg/cm²
